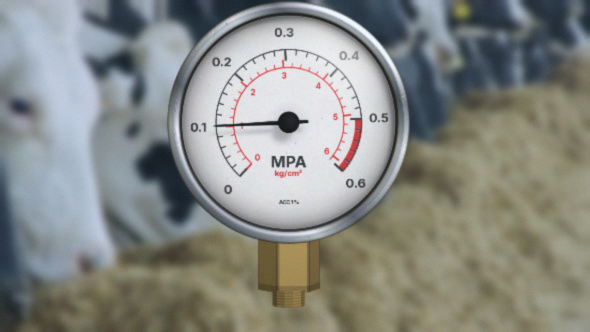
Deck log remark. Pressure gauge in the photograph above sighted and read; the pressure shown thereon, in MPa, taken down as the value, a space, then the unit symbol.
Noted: 0.1 MPa
